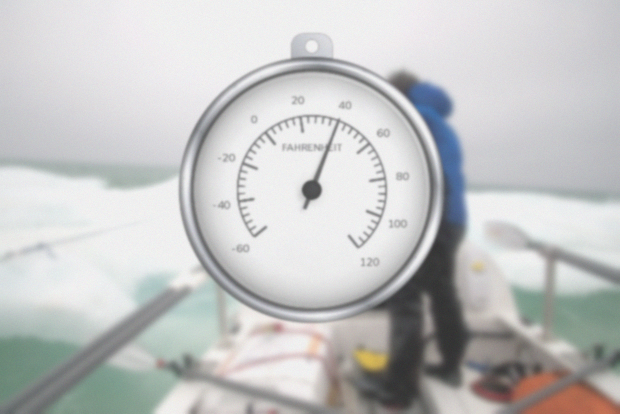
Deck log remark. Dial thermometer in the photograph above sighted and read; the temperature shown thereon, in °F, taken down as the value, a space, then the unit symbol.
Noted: 40 °F
